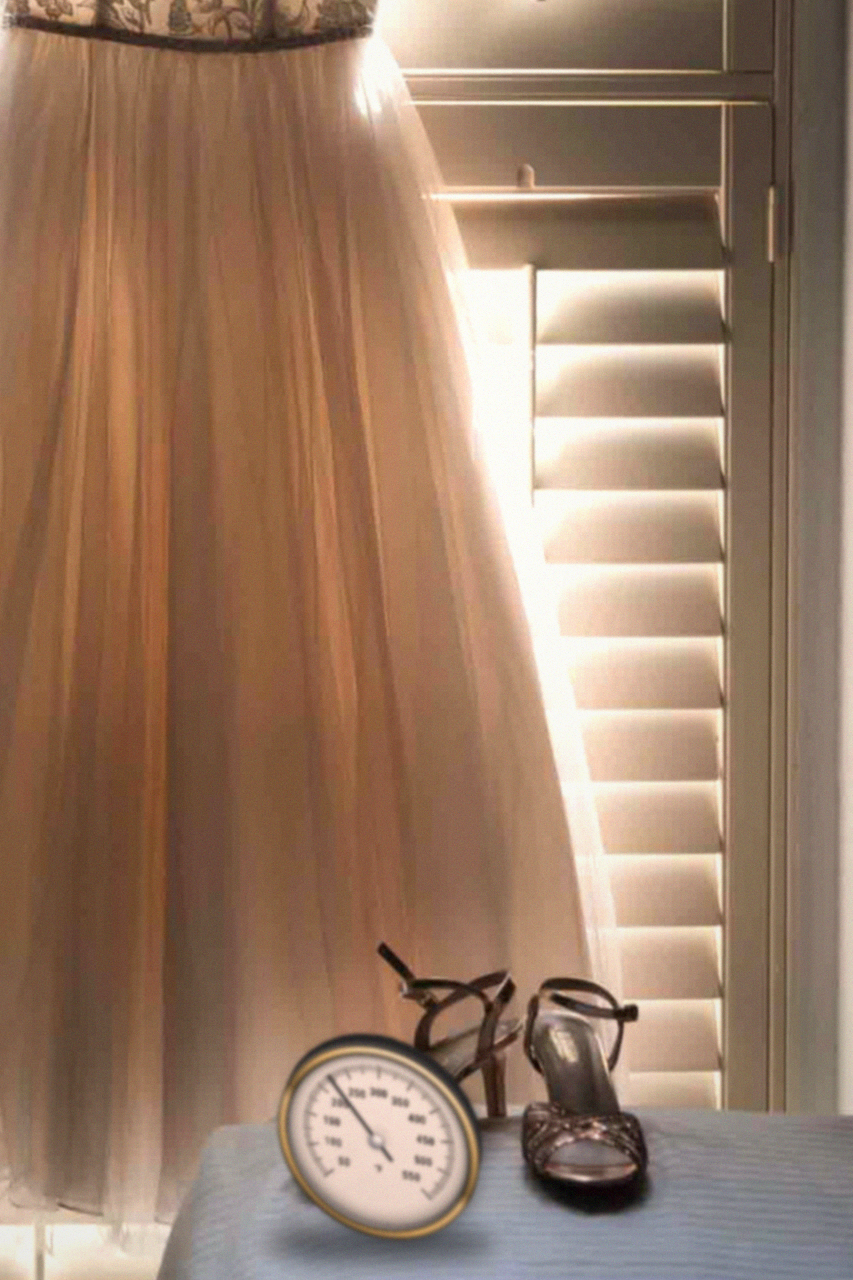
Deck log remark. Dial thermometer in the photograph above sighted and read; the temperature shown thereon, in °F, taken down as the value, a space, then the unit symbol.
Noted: 225 °F
